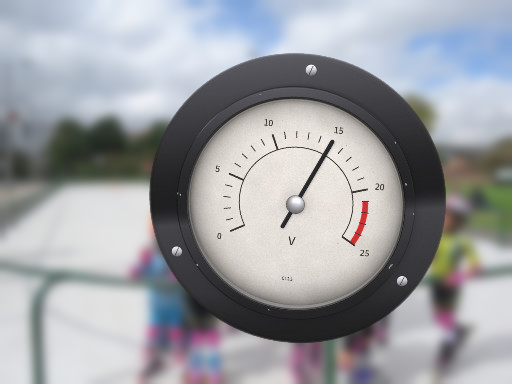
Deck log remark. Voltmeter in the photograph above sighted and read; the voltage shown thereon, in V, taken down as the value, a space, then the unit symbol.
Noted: 15 V
